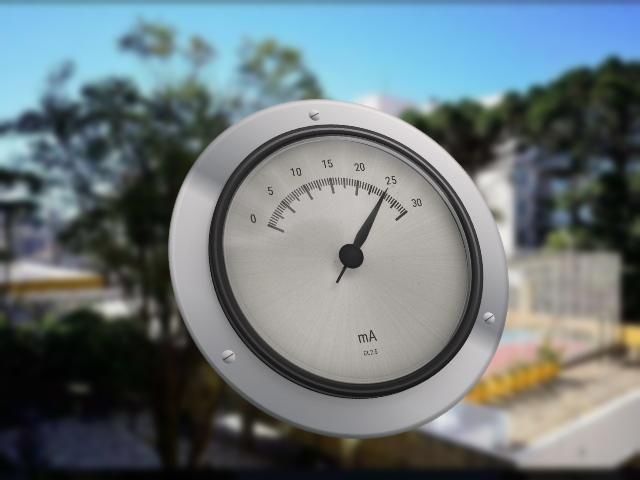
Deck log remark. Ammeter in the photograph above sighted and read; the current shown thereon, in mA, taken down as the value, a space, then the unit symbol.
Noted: 25 mA
